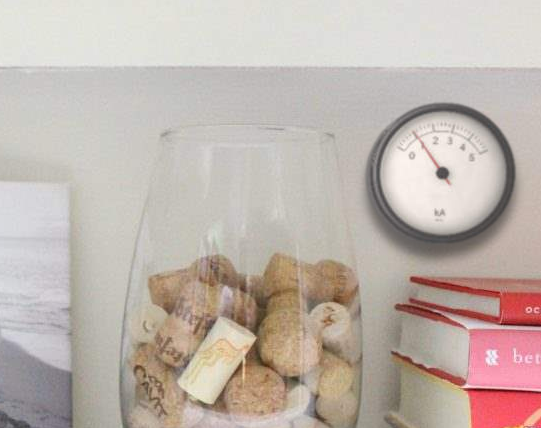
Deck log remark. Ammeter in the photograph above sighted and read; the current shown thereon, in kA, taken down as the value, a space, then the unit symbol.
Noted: 1 kA
